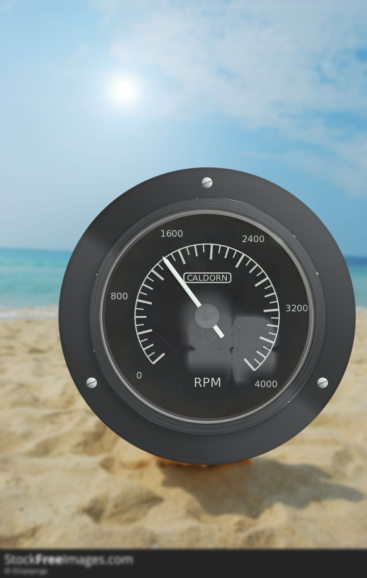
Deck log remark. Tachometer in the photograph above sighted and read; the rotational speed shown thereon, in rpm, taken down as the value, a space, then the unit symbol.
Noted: 1400 rpm
